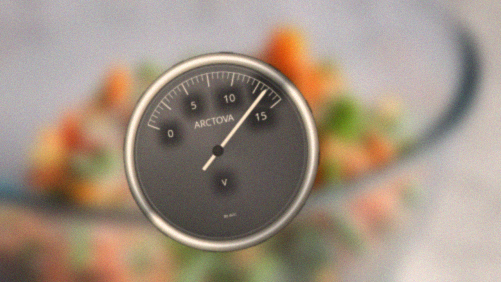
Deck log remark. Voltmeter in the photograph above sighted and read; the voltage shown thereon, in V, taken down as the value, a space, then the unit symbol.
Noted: 13.5 V
